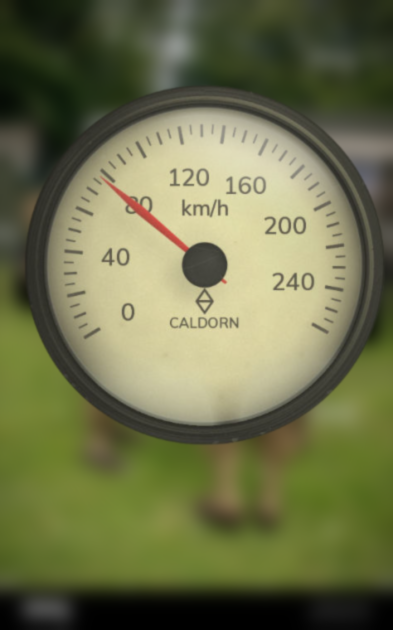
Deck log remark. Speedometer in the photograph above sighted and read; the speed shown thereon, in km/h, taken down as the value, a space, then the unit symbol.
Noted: 77.5 km/h
